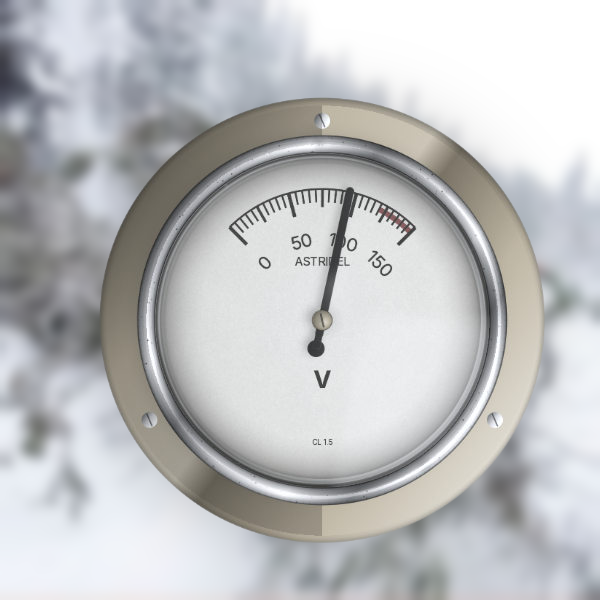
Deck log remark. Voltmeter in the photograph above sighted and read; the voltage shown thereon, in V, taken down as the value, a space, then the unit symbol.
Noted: 95 V
